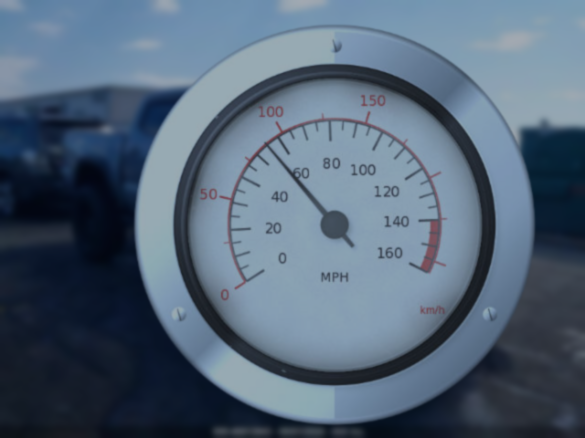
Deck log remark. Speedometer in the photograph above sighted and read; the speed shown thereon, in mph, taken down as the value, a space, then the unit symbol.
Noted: 55 mph
